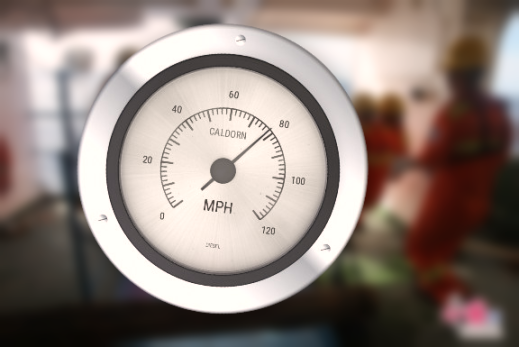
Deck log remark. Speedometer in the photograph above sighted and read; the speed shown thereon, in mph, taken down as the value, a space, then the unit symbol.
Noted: 78 mph
